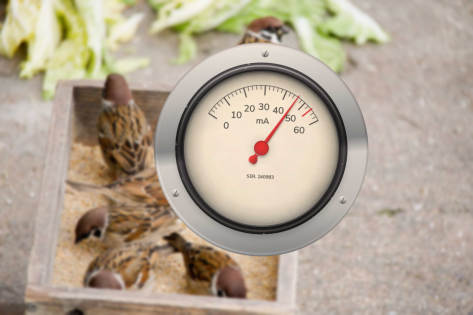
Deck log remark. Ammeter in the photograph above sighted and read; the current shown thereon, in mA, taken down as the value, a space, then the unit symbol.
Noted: 46 mA
